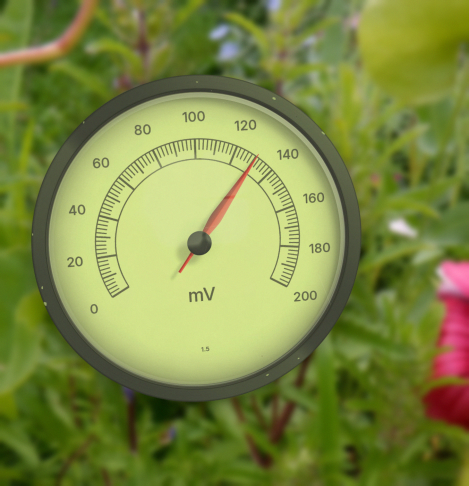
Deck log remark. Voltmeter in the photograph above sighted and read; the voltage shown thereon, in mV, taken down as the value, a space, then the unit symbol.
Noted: 130 mV
